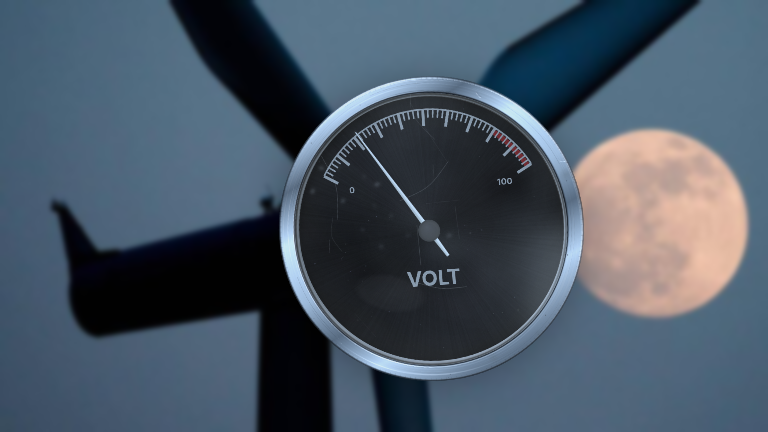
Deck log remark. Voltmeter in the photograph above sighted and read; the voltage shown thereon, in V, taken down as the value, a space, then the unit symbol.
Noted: 22 V
